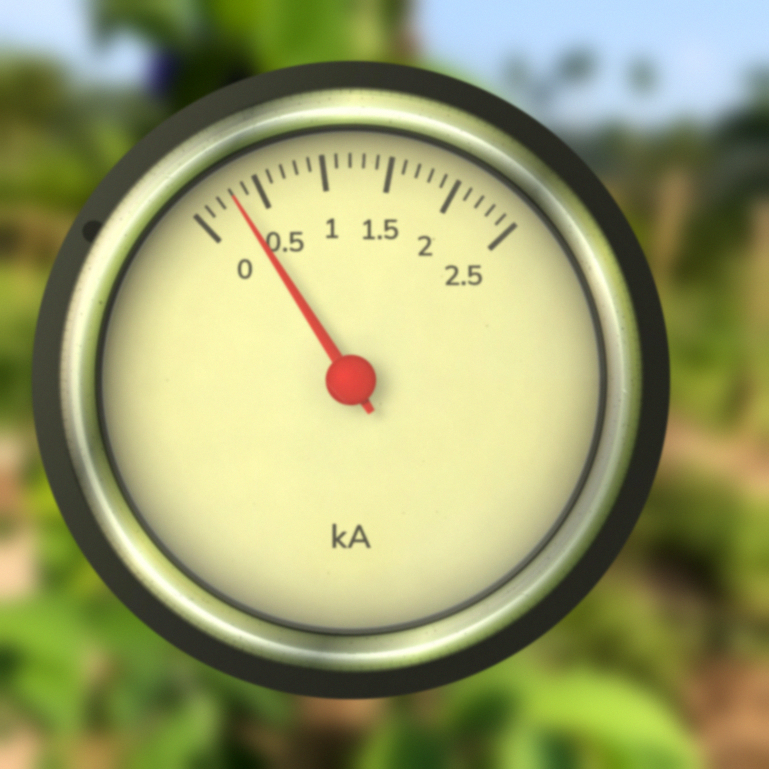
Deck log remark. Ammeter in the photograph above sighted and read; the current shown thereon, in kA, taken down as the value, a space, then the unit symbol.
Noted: 0.3 kA
